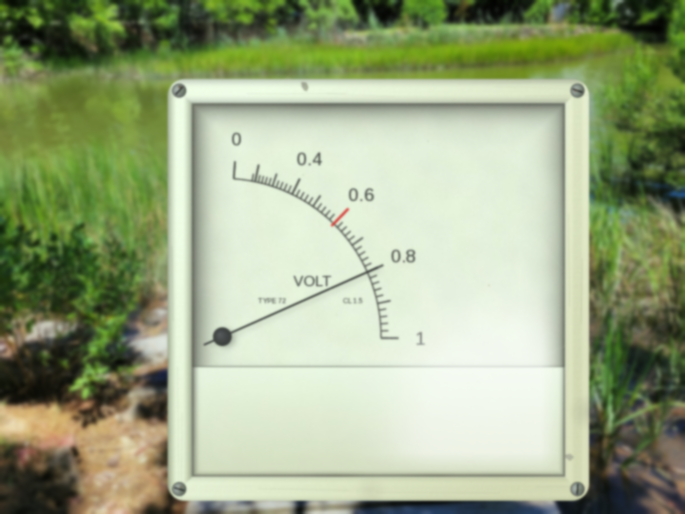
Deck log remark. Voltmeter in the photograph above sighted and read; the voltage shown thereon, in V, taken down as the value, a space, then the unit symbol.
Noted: 0.8 V
